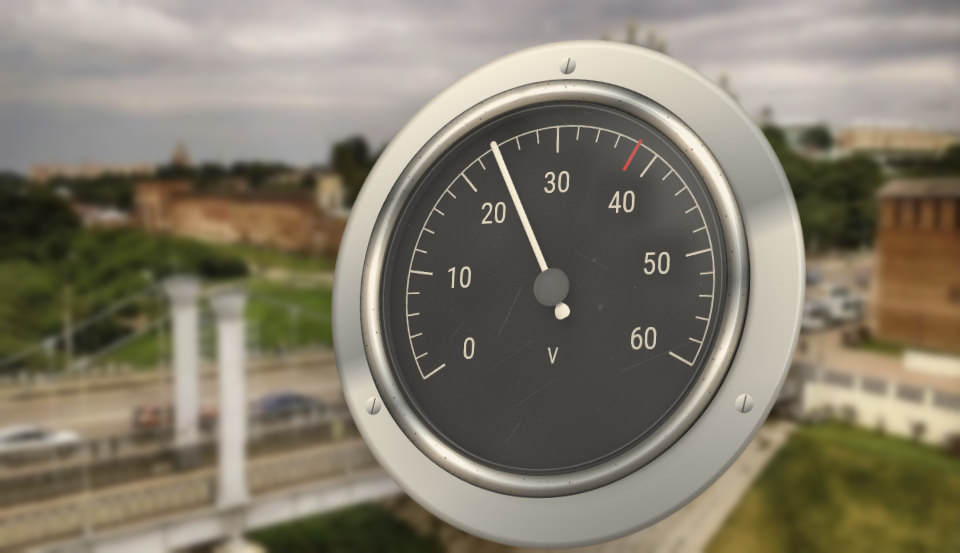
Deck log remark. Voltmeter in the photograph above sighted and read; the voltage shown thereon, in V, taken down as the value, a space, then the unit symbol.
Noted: 24 V
